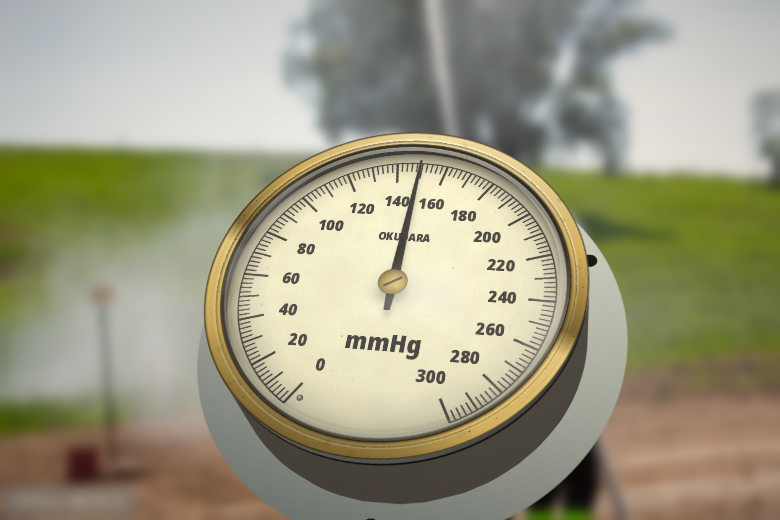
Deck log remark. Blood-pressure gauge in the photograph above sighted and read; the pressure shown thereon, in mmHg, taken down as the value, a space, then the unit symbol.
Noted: 150 mmHg
